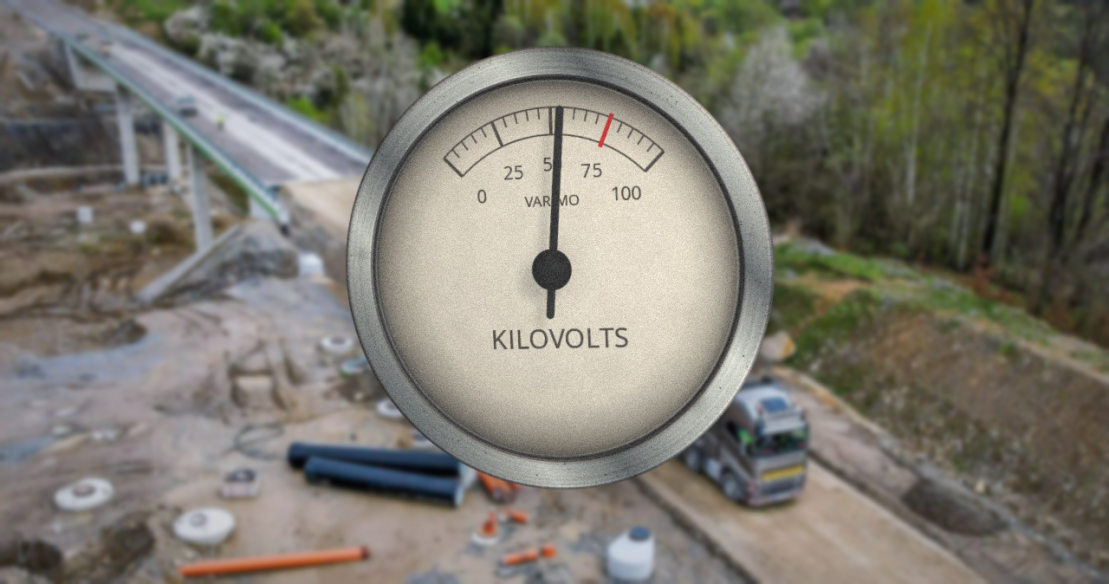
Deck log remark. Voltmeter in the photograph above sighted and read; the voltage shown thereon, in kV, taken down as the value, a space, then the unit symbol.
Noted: 55 kV
